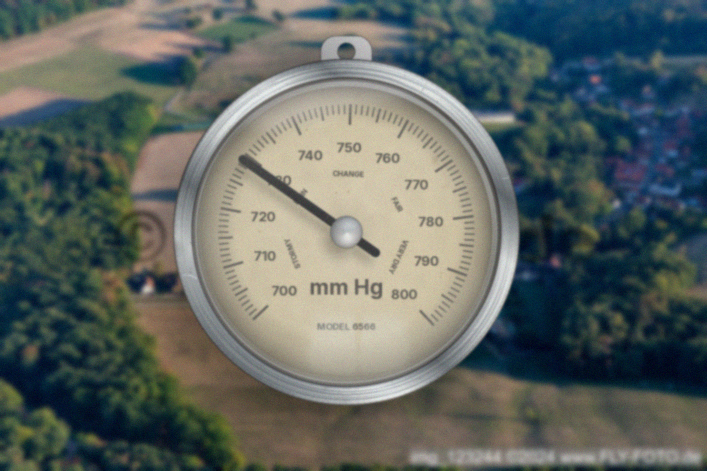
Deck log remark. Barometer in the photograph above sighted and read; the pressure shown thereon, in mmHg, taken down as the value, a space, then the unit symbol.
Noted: 729 mmHg
